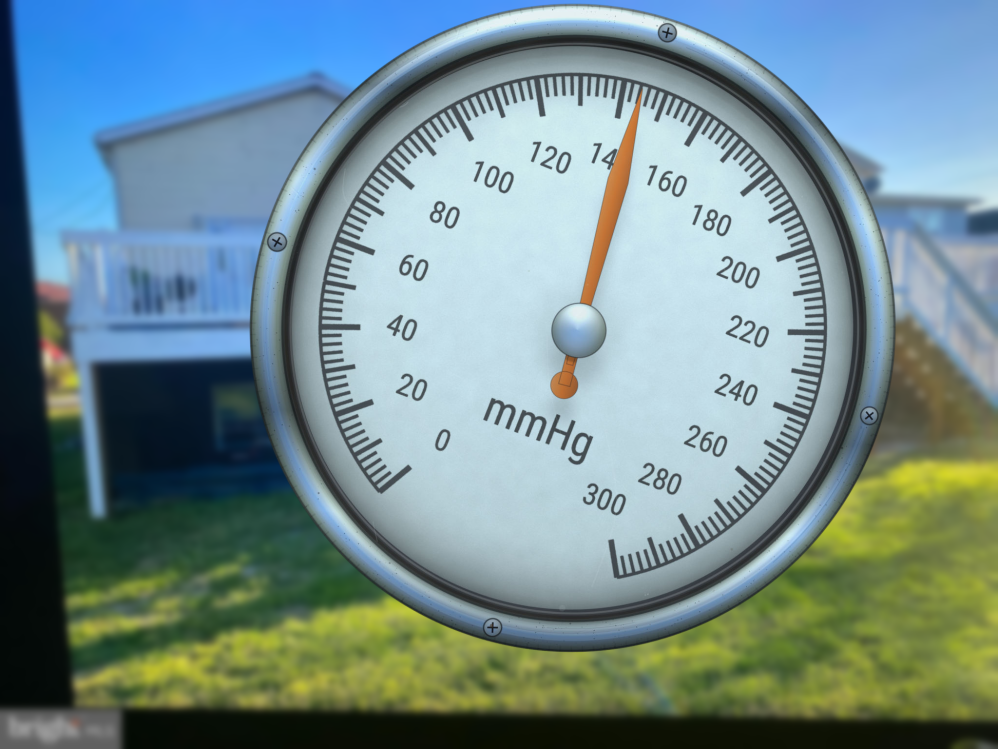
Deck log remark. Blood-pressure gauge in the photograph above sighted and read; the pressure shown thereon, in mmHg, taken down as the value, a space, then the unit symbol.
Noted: 144 mmHg
